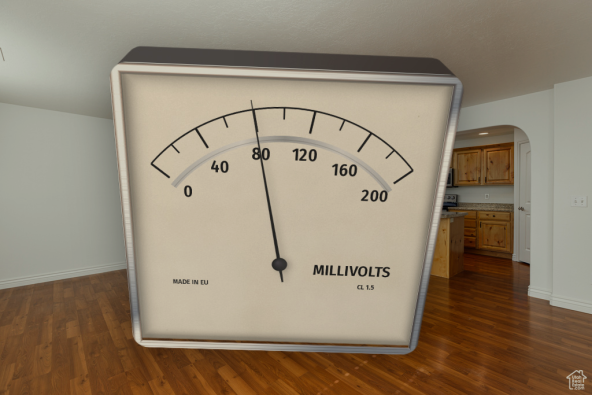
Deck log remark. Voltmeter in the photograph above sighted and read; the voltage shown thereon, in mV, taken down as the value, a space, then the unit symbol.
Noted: 80 mV
